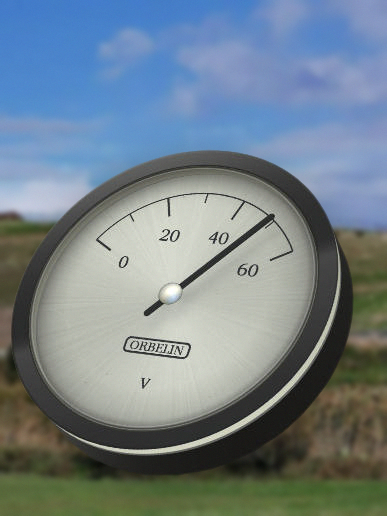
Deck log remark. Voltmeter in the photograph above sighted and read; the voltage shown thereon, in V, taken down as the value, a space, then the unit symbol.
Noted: 50 V
